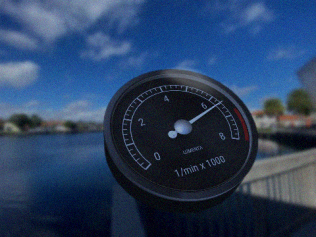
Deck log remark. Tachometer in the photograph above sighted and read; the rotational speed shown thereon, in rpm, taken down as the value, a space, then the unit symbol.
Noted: 6400 rpm
